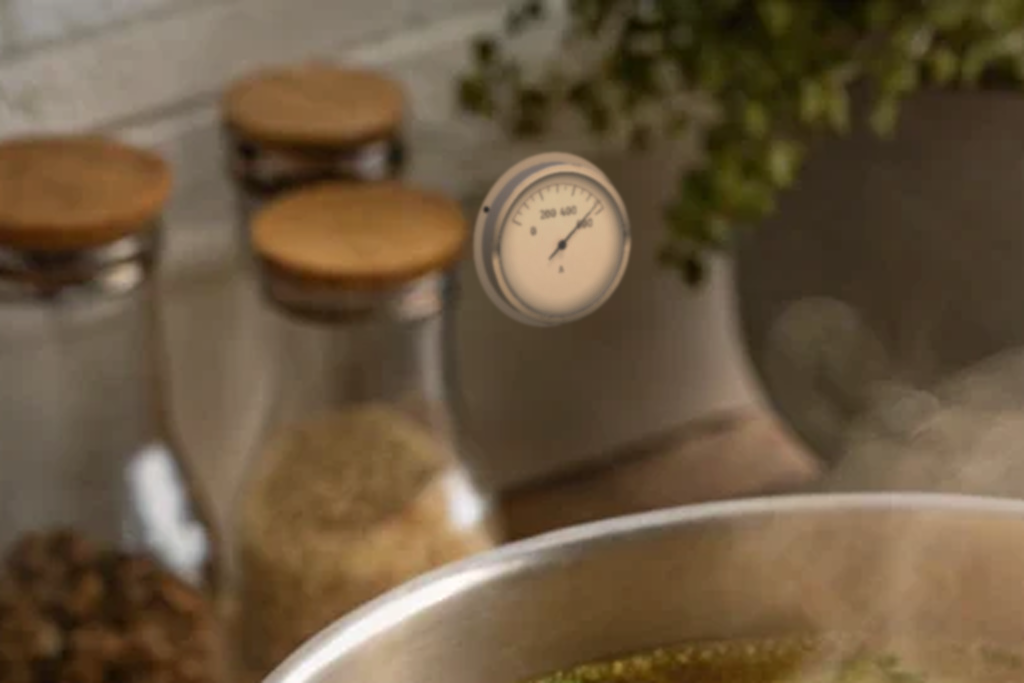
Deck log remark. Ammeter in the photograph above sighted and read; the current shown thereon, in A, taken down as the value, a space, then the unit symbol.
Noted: 550 A
